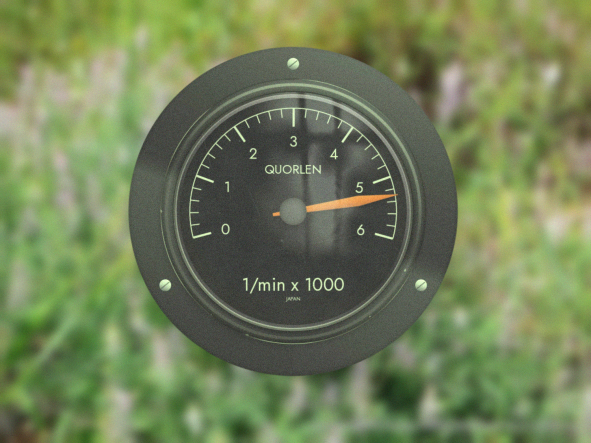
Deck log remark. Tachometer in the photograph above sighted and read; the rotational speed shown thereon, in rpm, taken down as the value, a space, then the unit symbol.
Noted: 5300 rpm
